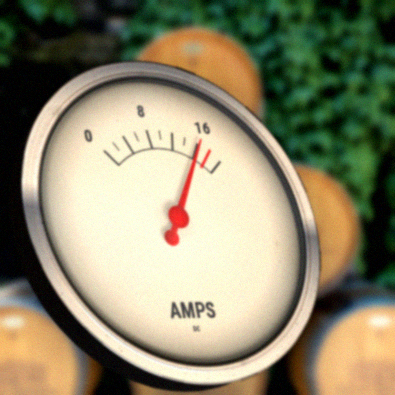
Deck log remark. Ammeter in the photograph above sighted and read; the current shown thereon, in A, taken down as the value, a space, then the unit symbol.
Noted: 16 A
